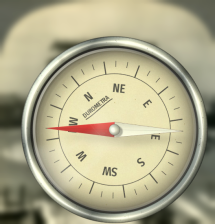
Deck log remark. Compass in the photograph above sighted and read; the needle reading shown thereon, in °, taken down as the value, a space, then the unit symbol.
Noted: 310 °
